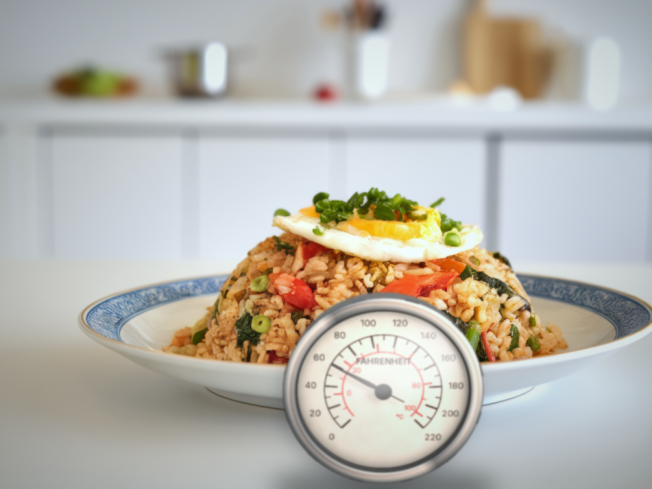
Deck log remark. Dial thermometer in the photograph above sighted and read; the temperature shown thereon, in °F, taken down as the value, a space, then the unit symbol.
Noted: 60 °F
